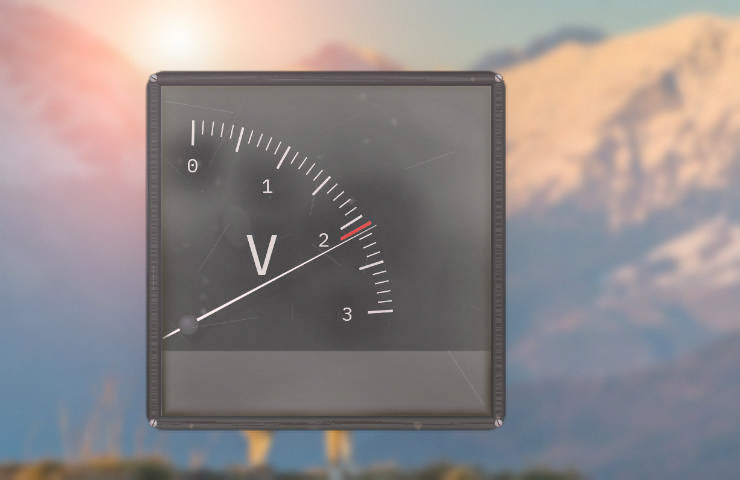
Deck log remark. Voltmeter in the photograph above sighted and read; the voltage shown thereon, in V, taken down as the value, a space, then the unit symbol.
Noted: 2.15 V
